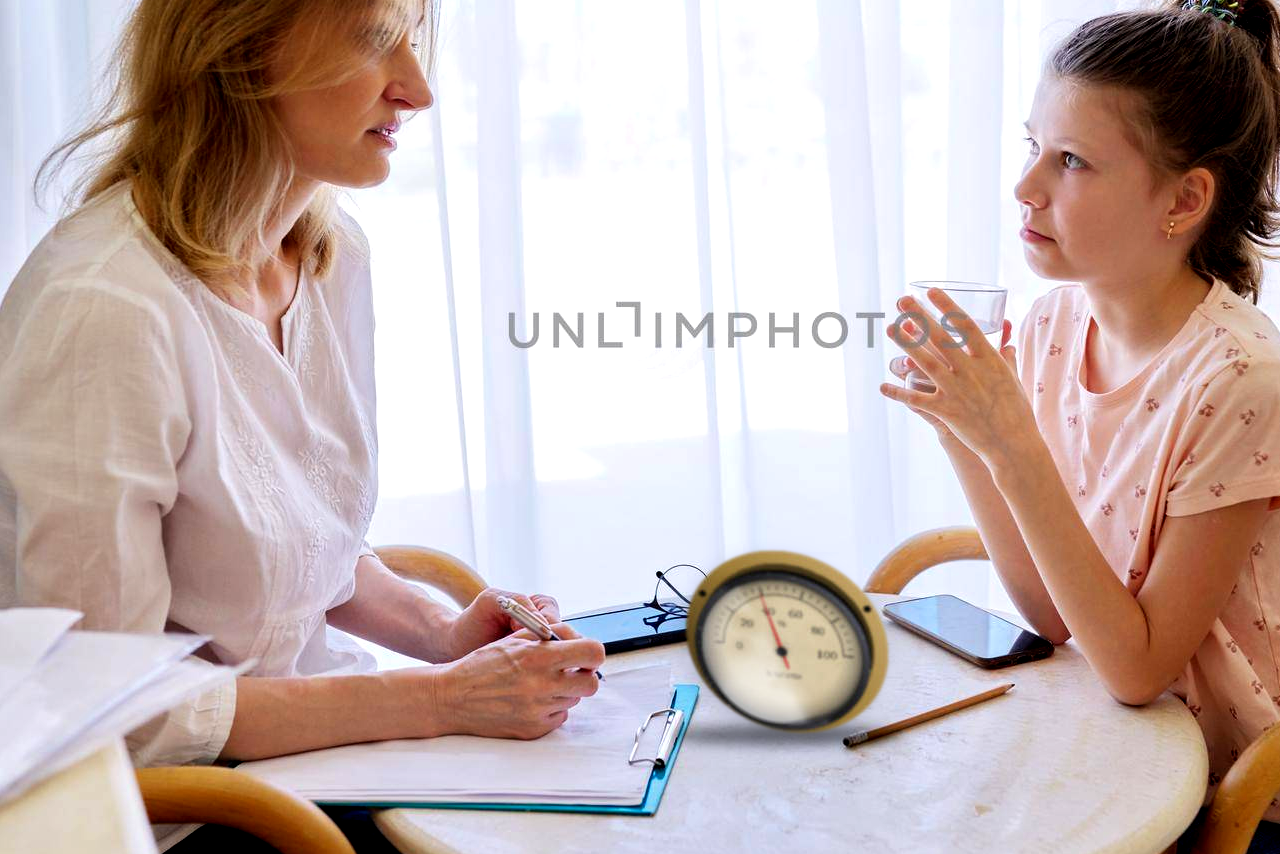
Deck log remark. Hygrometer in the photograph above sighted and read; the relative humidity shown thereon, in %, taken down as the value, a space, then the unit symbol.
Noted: 40 %
